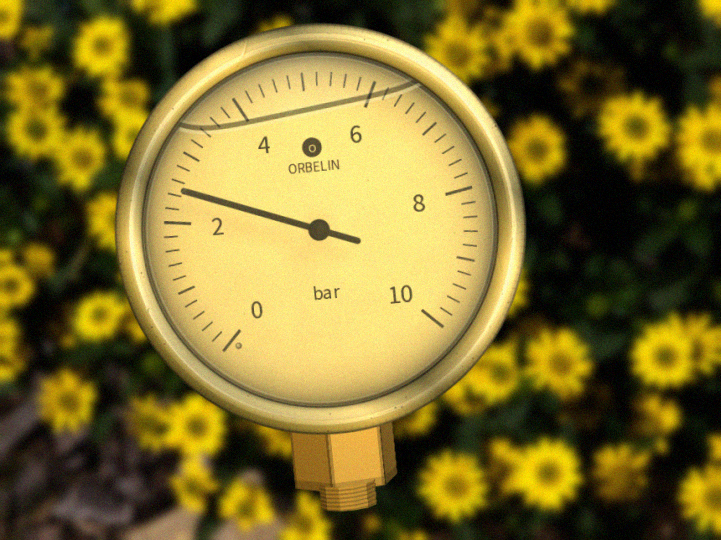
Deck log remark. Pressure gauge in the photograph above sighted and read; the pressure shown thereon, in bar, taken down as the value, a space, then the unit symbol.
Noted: 2.5 bar
